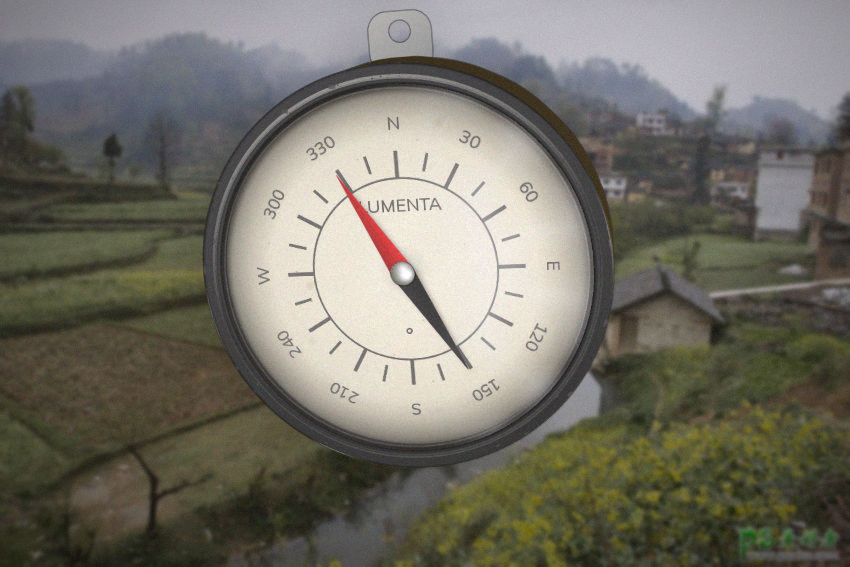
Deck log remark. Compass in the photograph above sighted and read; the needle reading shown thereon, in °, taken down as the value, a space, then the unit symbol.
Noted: 330 °
